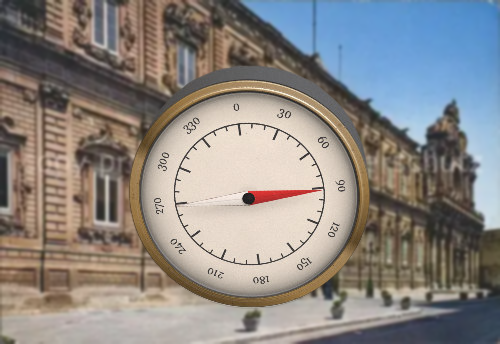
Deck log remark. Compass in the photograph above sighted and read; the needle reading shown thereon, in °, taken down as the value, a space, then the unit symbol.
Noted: 90 °
